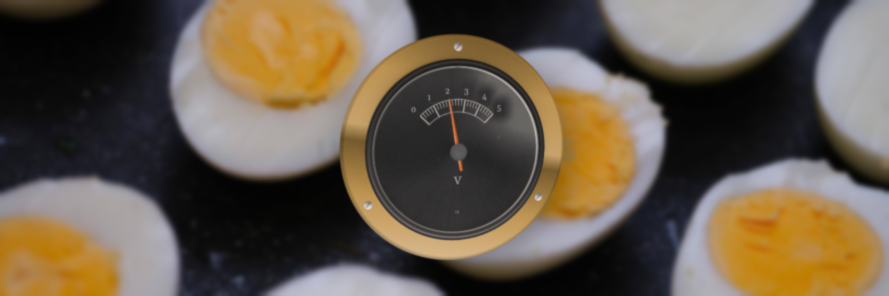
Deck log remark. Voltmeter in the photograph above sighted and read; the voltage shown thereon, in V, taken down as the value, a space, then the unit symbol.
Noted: 2 V
